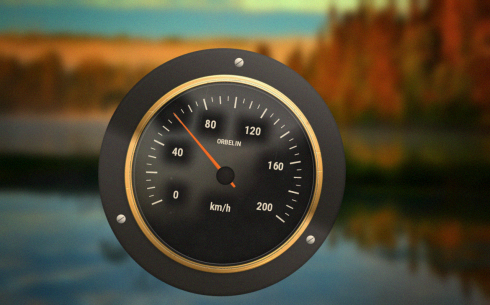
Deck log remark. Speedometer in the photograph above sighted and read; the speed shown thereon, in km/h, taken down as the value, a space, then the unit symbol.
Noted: 60 km/h
